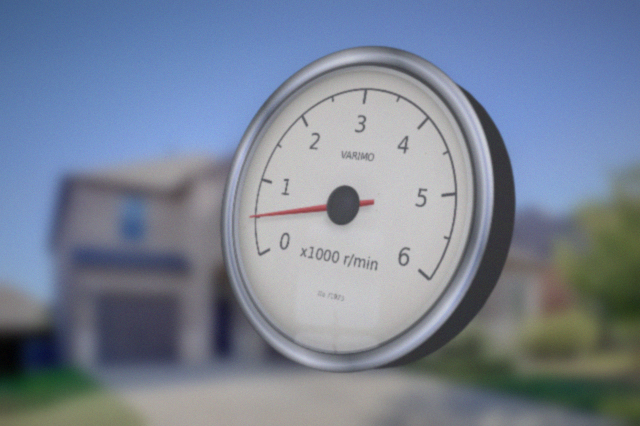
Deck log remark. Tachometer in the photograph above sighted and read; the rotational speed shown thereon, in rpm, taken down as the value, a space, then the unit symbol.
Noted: 500 rpm
